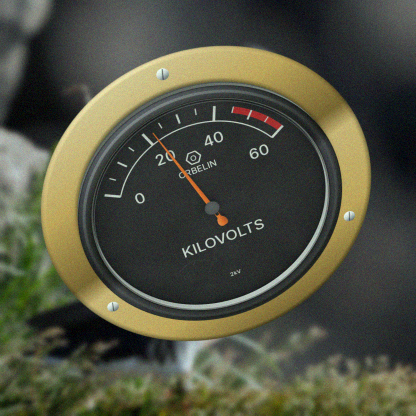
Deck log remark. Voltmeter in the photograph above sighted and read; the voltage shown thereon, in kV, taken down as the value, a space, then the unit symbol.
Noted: 22.5 kV
